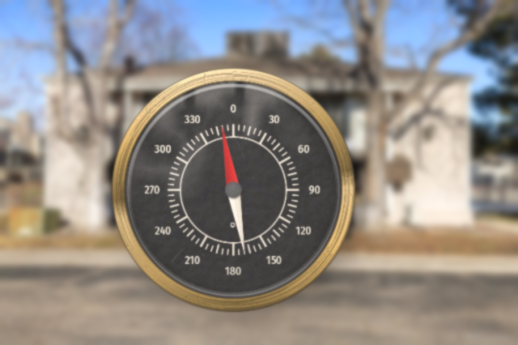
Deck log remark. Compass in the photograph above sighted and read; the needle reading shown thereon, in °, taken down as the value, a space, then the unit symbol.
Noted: 350 °
